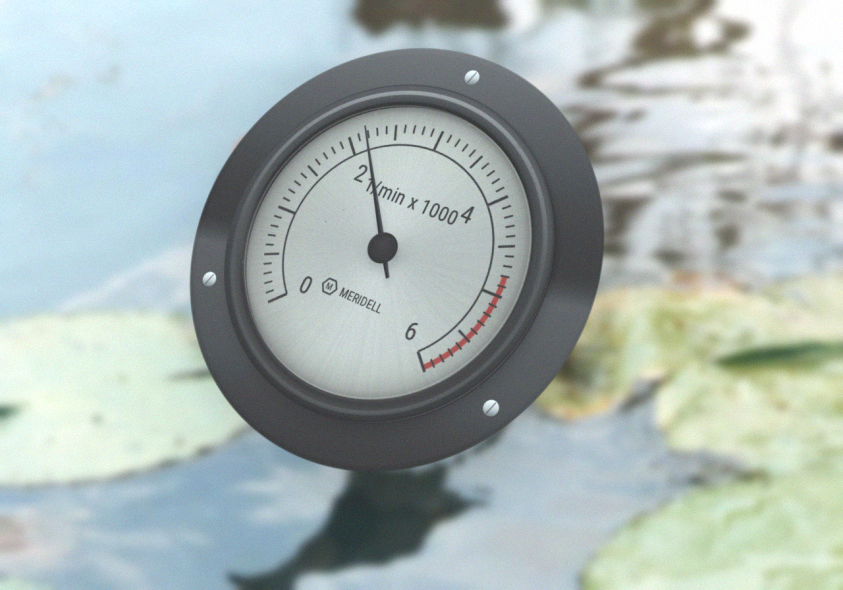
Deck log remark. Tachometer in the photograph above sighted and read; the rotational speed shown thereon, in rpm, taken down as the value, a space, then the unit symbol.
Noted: 2200 rpm
